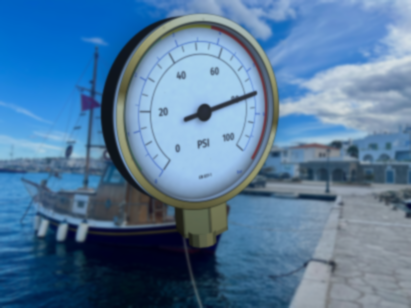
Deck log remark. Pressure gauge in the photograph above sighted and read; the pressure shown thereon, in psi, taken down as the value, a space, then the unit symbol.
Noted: 80 psi
